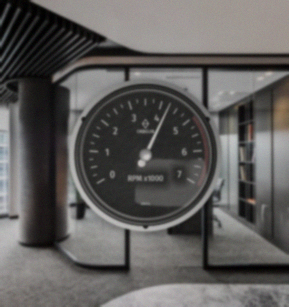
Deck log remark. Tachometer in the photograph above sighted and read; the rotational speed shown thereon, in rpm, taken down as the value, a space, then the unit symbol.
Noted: 4250 rpm
